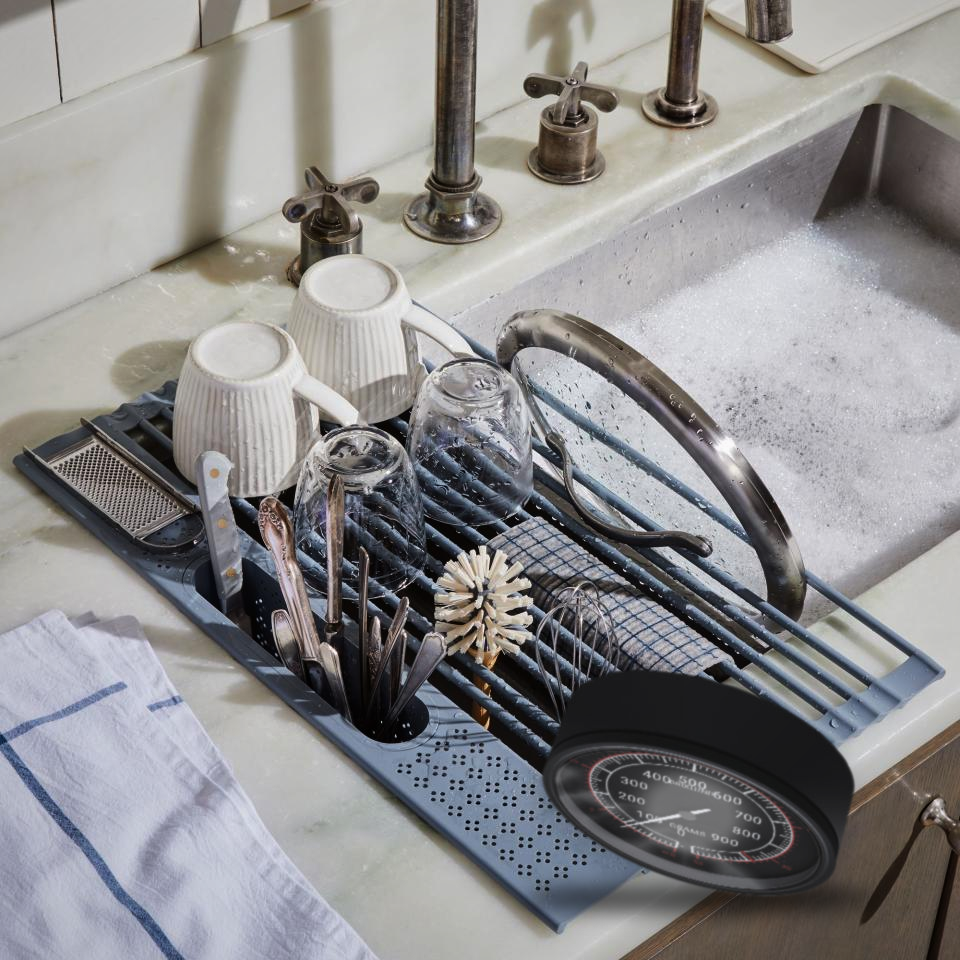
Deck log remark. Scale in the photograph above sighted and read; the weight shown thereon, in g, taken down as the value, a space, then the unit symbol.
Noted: 100 g
